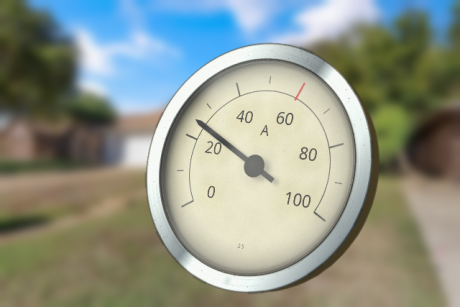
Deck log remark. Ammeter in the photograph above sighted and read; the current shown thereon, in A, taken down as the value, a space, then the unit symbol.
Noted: 25 A
